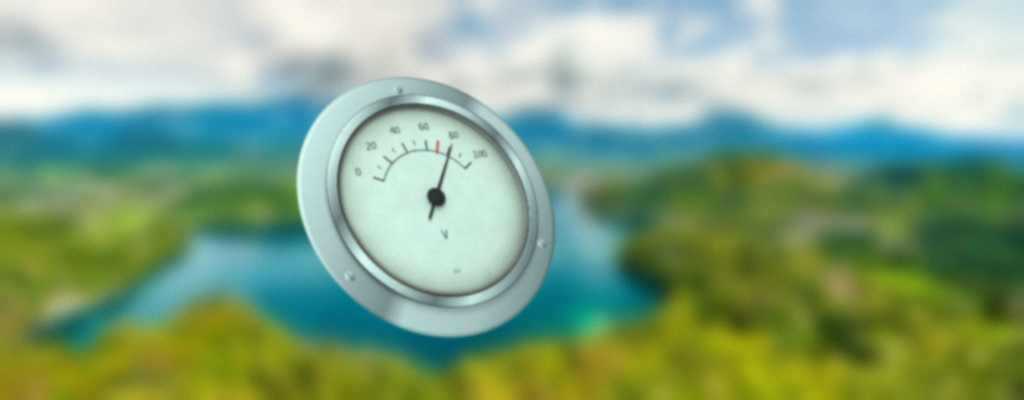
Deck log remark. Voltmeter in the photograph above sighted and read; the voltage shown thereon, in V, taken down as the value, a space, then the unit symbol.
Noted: 80 V
